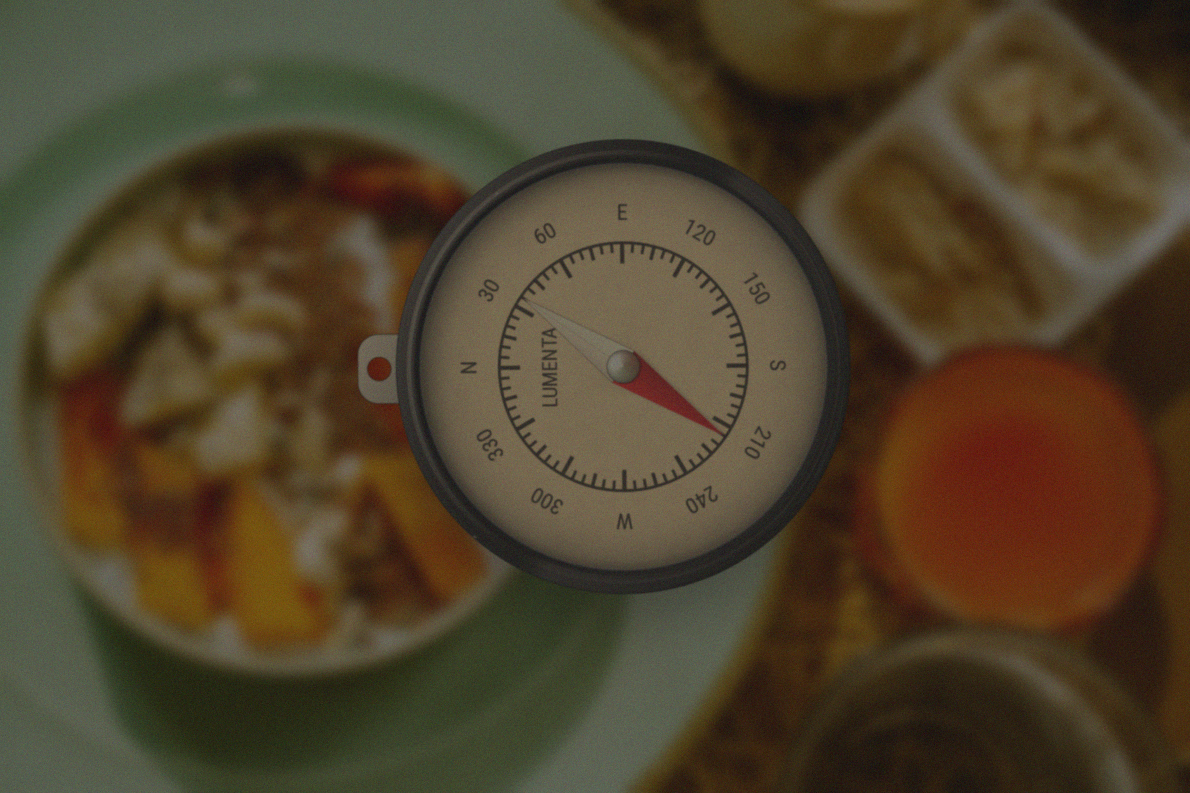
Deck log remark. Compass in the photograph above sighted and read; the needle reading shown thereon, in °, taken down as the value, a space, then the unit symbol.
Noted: 215 °
